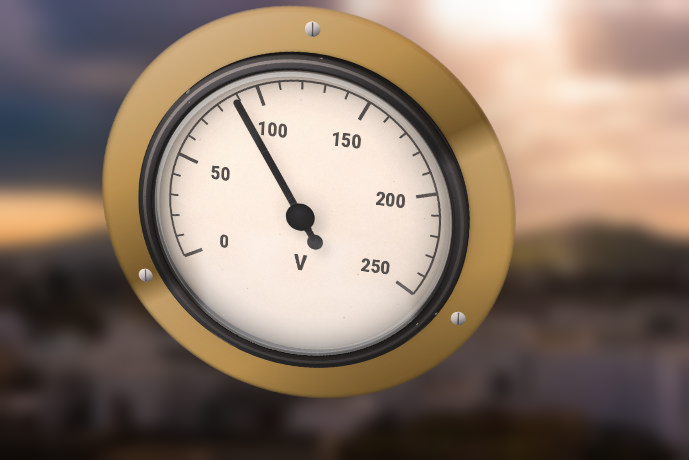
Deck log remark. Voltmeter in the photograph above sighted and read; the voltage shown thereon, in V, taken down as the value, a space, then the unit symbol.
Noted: 90 V
